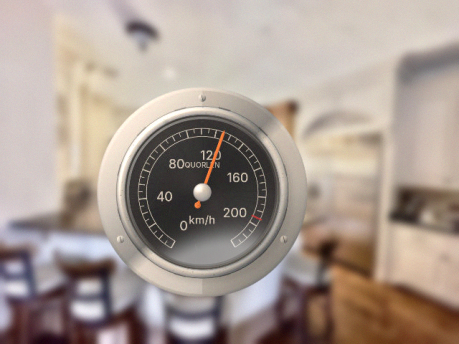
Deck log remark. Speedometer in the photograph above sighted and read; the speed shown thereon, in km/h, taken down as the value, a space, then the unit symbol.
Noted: 125 km/h
